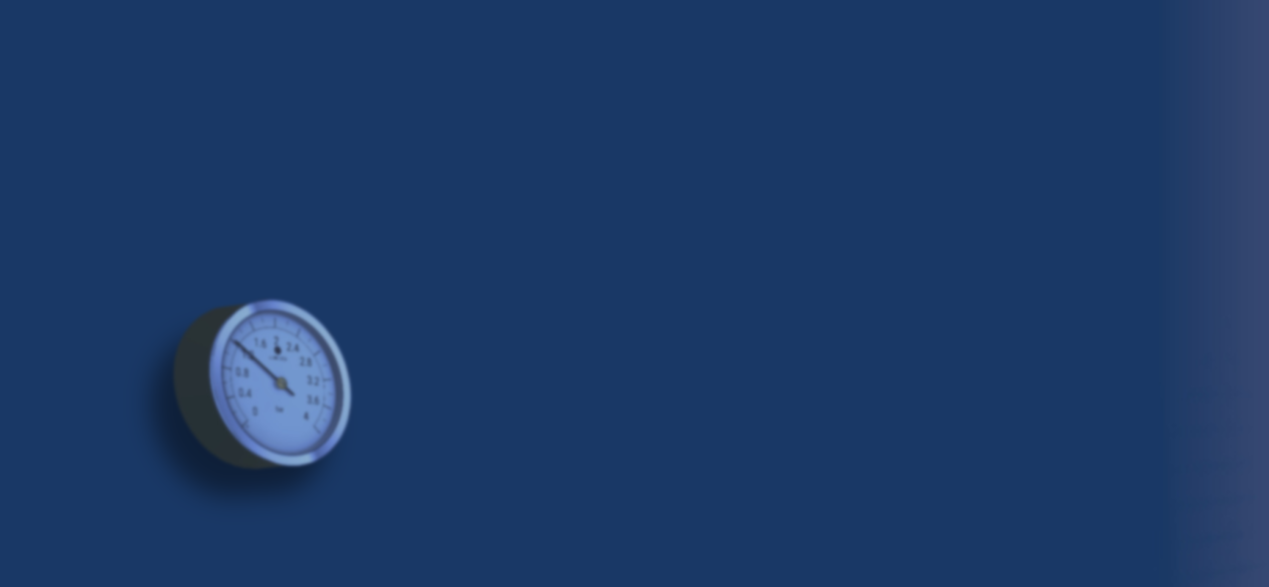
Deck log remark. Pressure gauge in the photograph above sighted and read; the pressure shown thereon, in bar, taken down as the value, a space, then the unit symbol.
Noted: 1.2 bar
